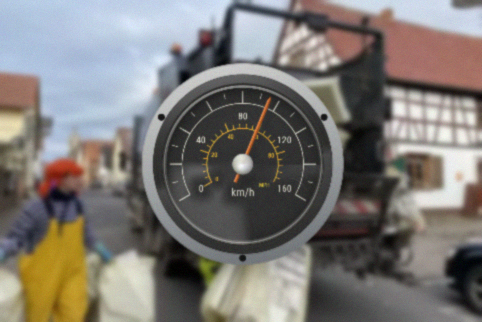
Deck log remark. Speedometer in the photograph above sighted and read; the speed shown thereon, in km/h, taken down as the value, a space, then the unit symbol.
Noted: 95 km/h
